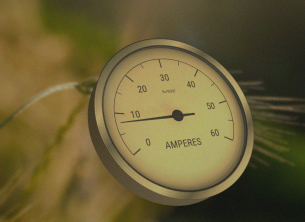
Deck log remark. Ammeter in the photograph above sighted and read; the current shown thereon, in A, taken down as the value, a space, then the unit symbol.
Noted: 7.5 A
